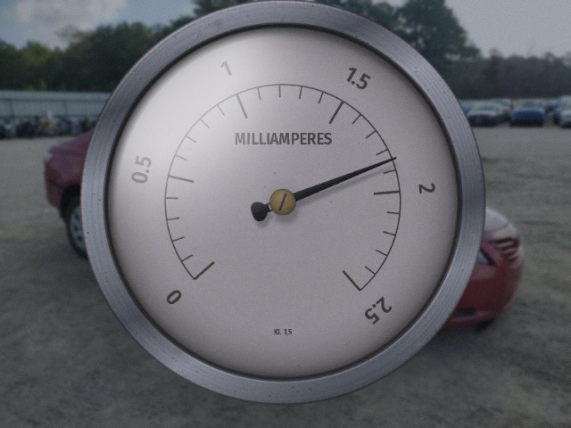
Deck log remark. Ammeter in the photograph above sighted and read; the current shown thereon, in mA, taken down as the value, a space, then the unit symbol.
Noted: 1.85 mA
